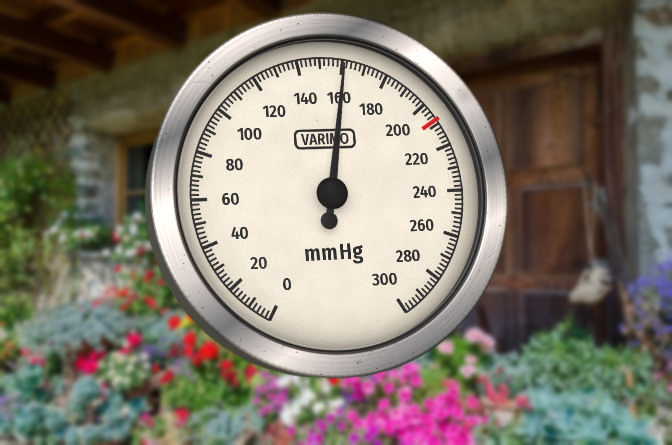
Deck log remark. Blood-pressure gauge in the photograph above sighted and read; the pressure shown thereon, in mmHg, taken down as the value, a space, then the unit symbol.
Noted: 160 mmHg
